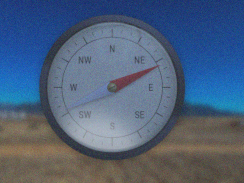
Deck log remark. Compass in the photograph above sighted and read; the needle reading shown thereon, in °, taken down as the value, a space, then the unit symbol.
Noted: 65 °
